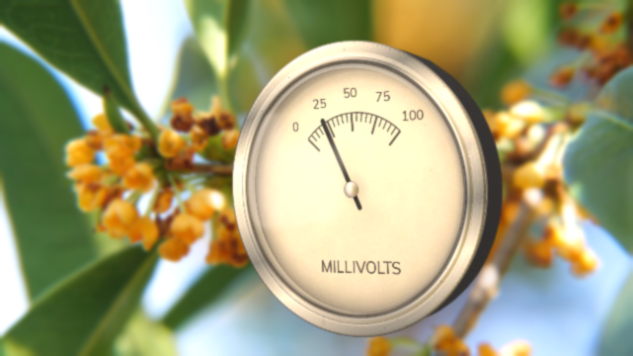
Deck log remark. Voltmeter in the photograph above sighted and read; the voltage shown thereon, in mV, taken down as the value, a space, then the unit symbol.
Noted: 25 mV
